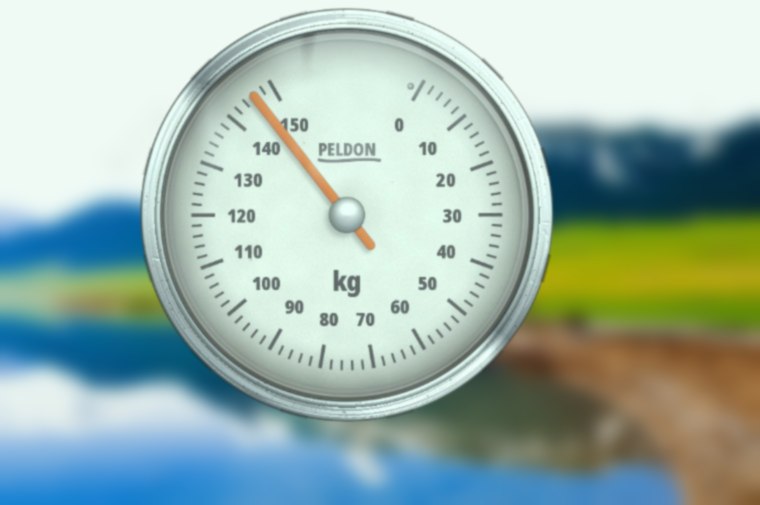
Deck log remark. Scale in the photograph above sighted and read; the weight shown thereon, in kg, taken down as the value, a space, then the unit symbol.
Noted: 146 kg
